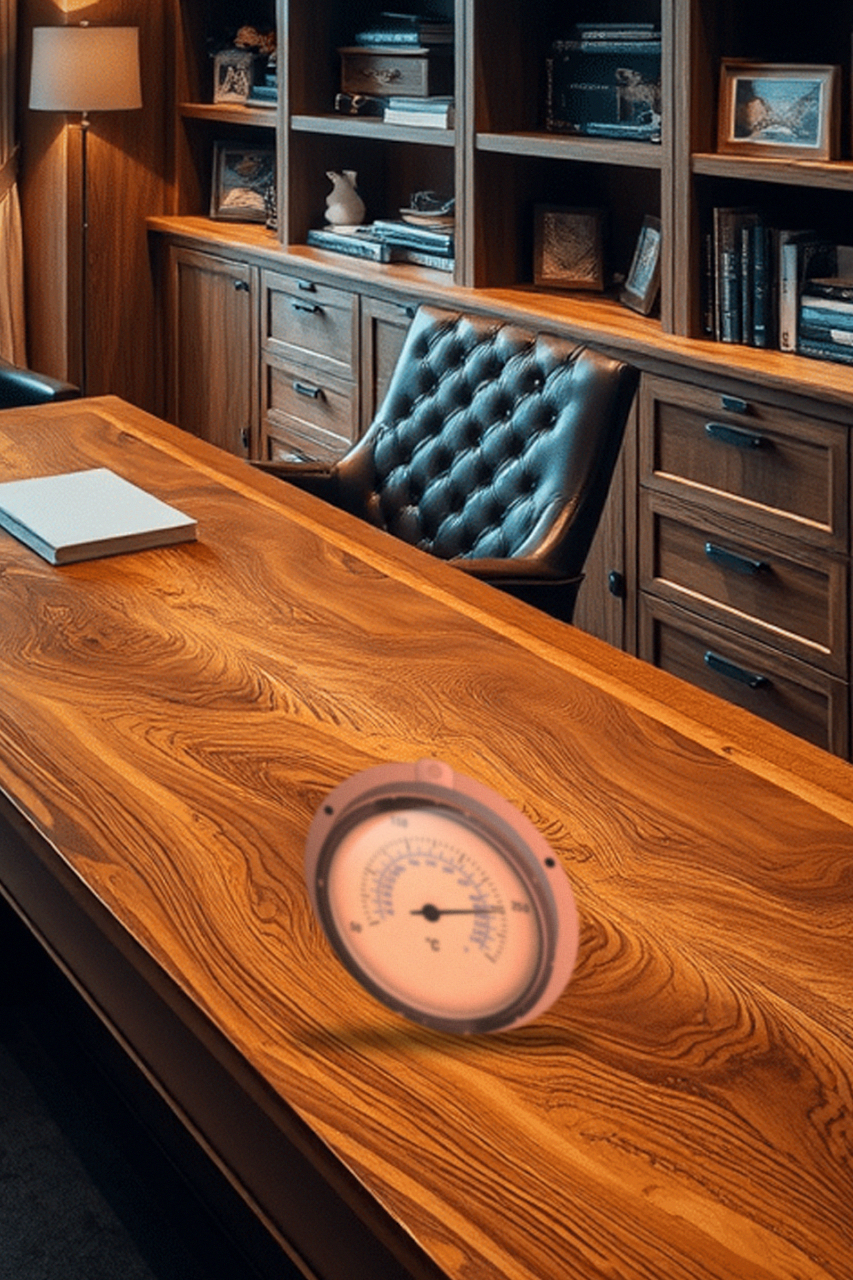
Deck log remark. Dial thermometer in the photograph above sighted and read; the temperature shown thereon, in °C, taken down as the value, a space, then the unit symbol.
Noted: 250 °C
